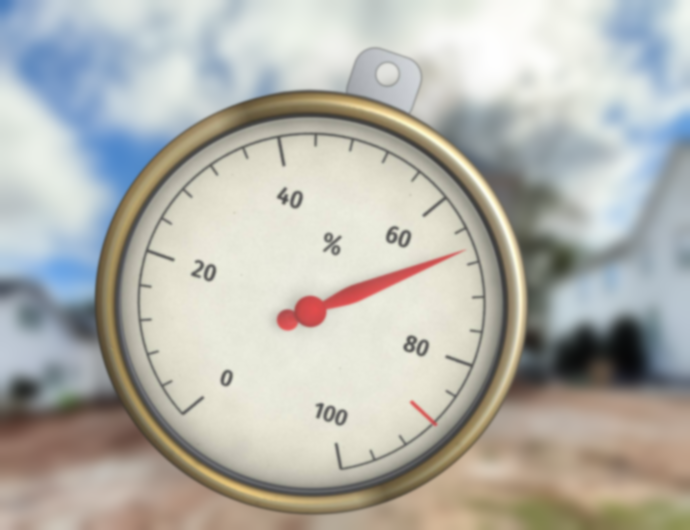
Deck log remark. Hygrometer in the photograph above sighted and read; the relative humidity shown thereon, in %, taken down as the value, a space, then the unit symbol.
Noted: 66 %
